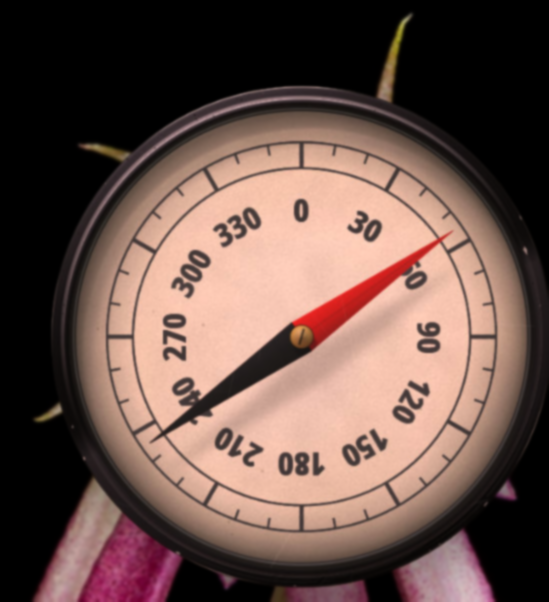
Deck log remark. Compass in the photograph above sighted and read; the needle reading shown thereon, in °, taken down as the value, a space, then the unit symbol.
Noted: 55 °
